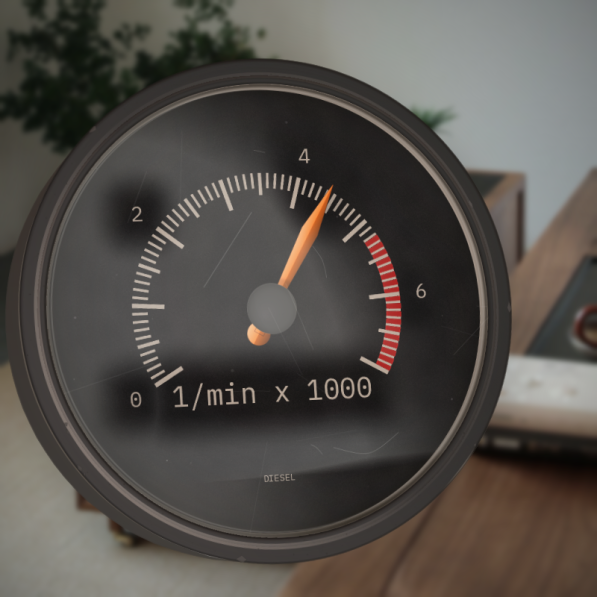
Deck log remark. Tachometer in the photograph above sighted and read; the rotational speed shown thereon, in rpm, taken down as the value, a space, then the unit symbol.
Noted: 4400 rpm
